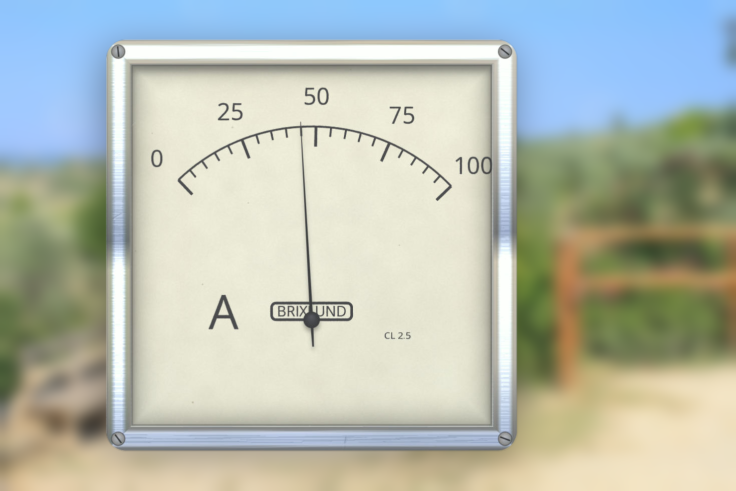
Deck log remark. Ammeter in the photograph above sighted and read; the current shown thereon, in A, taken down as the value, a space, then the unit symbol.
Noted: 45 A
